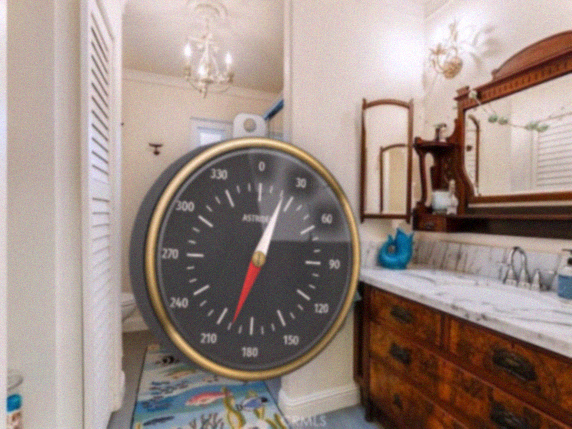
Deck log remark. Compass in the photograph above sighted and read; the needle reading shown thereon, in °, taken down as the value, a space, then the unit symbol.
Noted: 200 °
